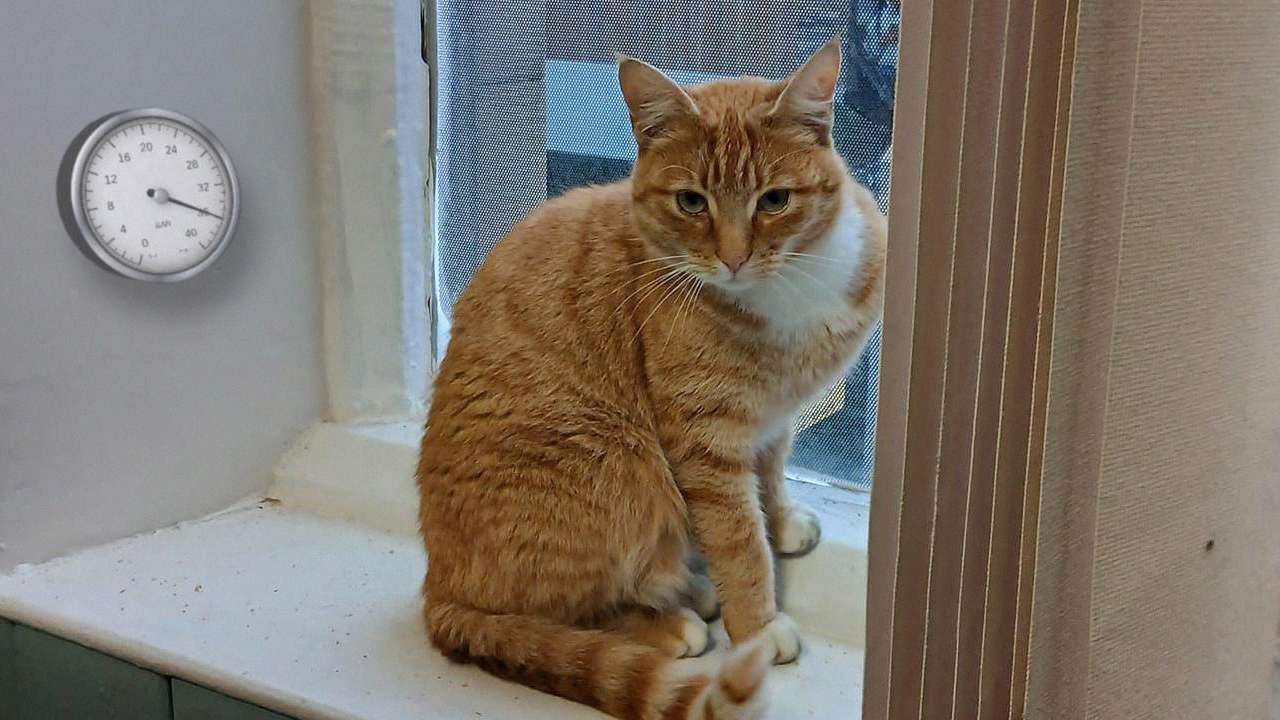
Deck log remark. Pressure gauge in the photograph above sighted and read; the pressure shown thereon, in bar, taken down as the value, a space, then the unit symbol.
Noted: 36 bar
